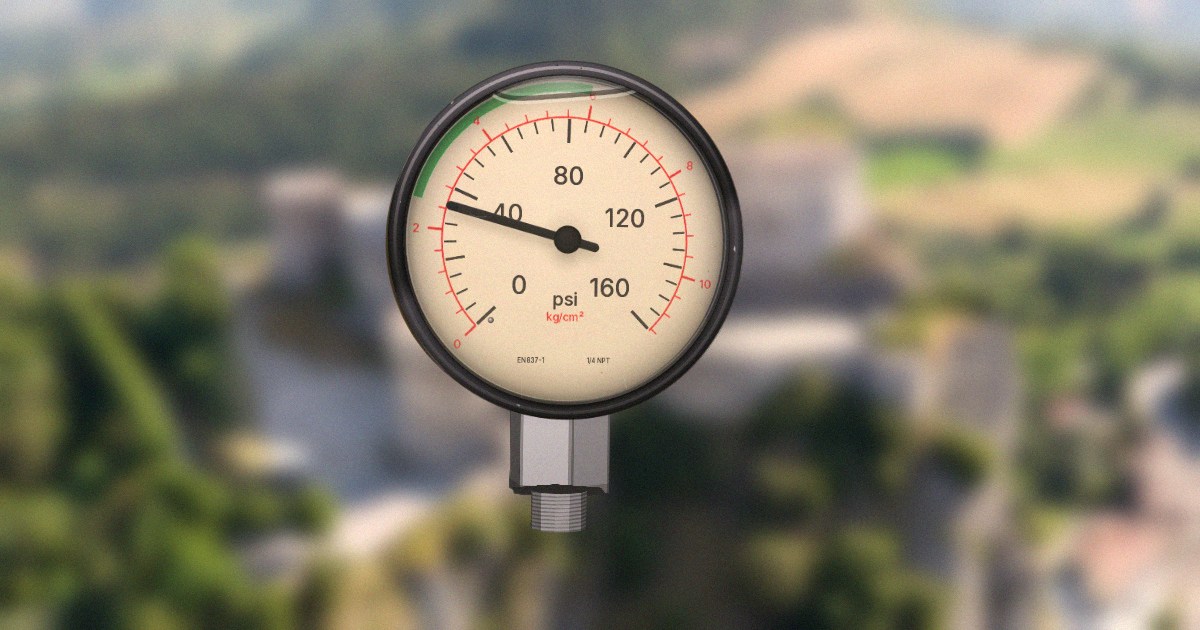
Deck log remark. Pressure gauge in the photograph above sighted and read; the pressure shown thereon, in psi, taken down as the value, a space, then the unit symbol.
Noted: 35 psi
